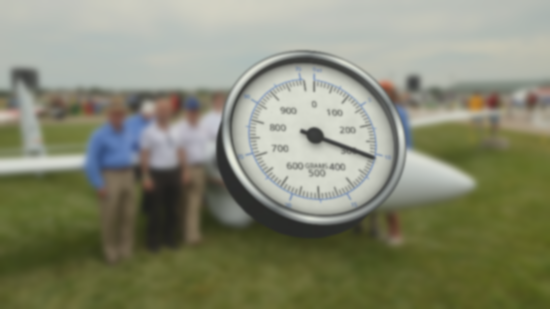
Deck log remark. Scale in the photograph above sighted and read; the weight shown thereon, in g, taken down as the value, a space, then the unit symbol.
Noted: 300 g
